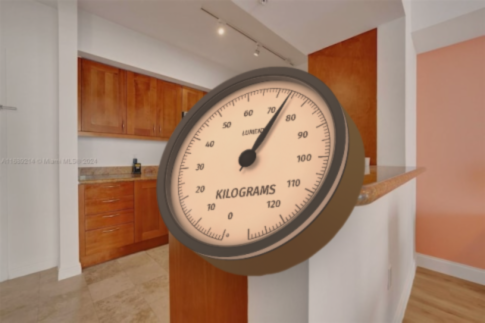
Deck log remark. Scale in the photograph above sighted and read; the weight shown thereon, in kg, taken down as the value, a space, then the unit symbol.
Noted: 75 kg
